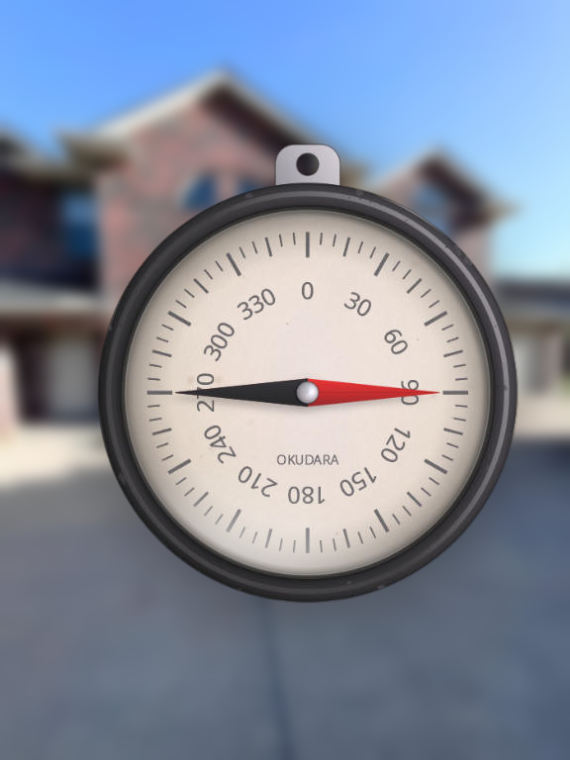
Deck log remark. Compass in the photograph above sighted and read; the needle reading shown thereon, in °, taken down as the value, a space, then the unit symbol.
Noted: 90 °
